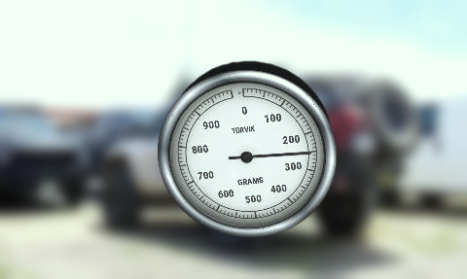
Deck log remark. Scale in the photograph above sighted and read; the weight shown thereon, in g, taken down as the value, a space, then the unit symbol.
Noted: 250 g
